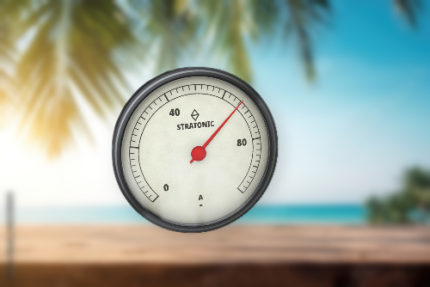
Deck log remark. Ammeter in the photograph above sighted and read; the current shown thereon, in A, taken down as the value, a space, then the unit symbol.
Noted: 66 A
